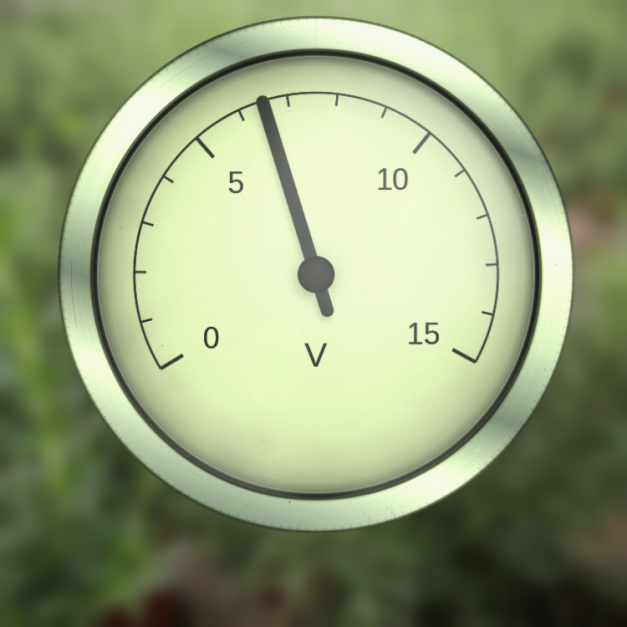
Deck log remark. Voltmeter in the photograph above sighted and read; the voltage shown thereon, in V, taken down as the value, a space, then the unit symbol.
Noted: 6.5 V
